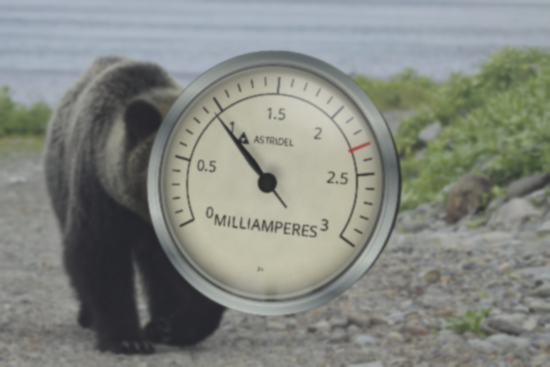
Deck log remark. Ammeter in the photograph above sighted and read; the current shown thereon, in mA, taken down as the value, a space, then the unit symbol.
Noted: 0.95 mA
